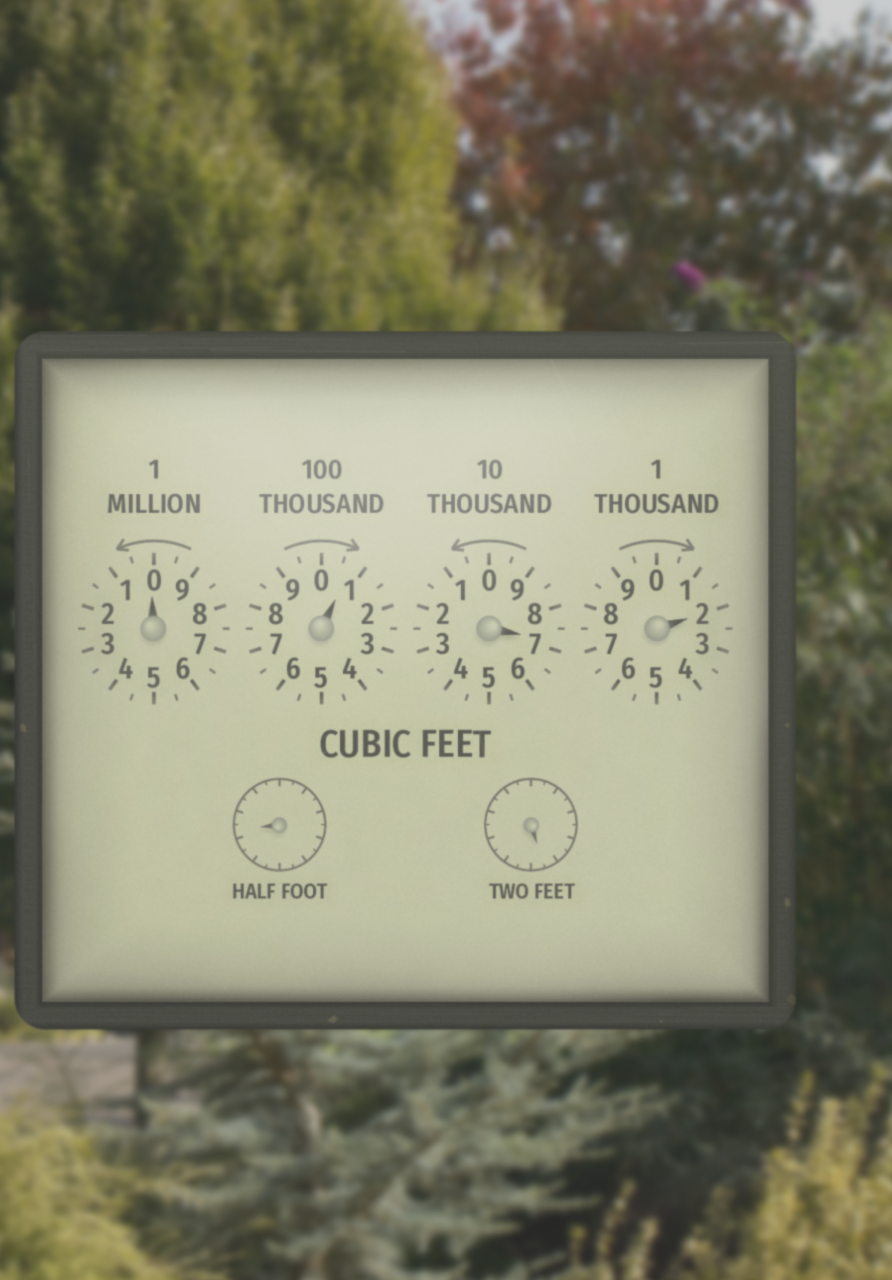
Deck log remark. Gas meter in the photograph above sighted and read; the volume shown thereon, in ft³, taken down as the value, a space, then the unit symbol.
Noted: 7200 ft³
